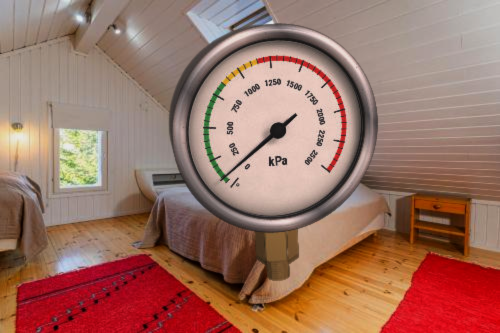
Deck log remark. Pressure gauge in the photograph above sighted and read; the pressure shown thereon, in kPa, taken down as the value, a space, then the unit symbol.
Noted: 100 kPa
